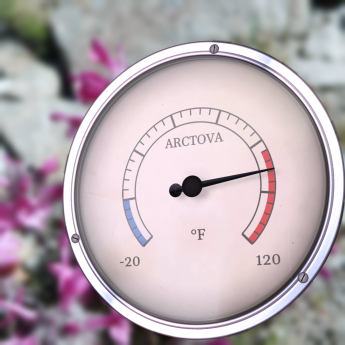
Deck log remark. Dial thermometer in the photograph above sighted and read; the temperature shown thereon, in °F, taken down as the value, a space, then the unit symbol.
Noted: 92 °F
